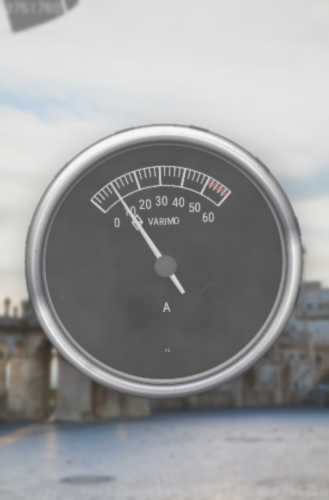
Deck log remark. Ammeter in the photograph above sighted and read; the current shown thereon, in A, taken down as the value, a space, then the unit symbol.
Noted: 10 A
